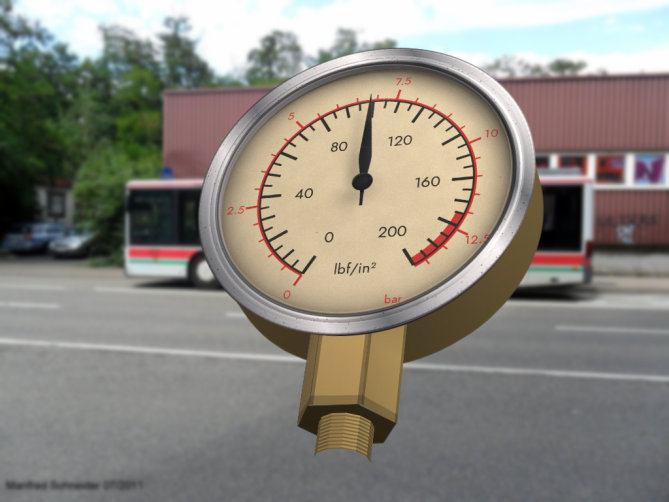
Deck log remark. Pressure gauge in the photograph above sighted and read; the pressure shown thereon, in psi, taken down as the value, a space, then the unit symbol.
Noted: 100 psi
